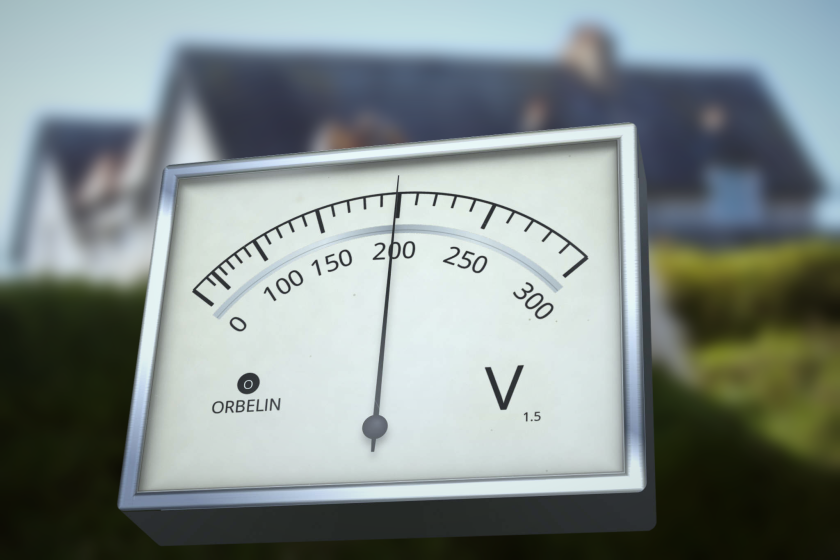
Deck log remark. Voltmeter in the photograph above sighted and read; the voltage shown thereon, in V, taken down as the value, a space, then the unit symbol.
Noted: 200 V
